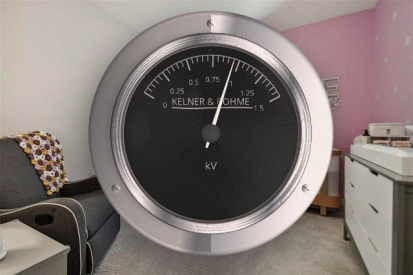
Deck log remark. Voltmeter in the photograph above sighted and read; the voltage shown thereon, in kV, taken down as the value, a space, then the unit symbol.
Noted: 0.95 kV
